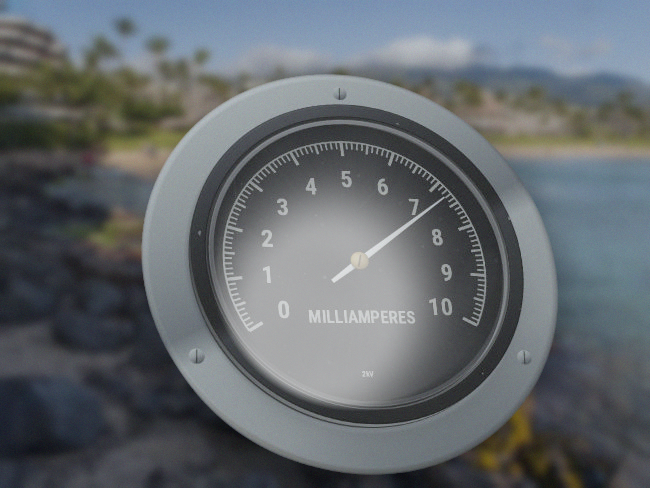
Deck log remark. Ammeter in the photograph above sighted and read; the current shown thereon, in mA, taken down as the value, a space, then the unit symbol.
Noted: 7.3 mA
